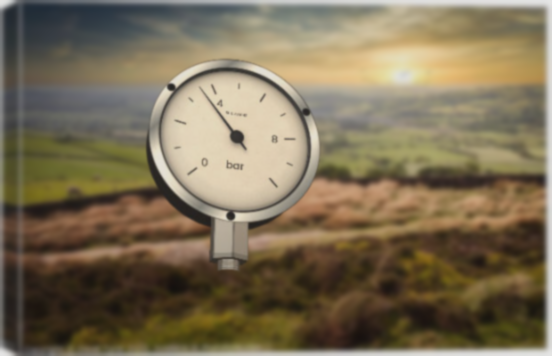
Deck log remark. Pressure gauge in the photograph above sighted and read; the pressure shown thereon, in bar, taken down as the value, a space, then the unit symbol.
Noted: 3.5 bar
